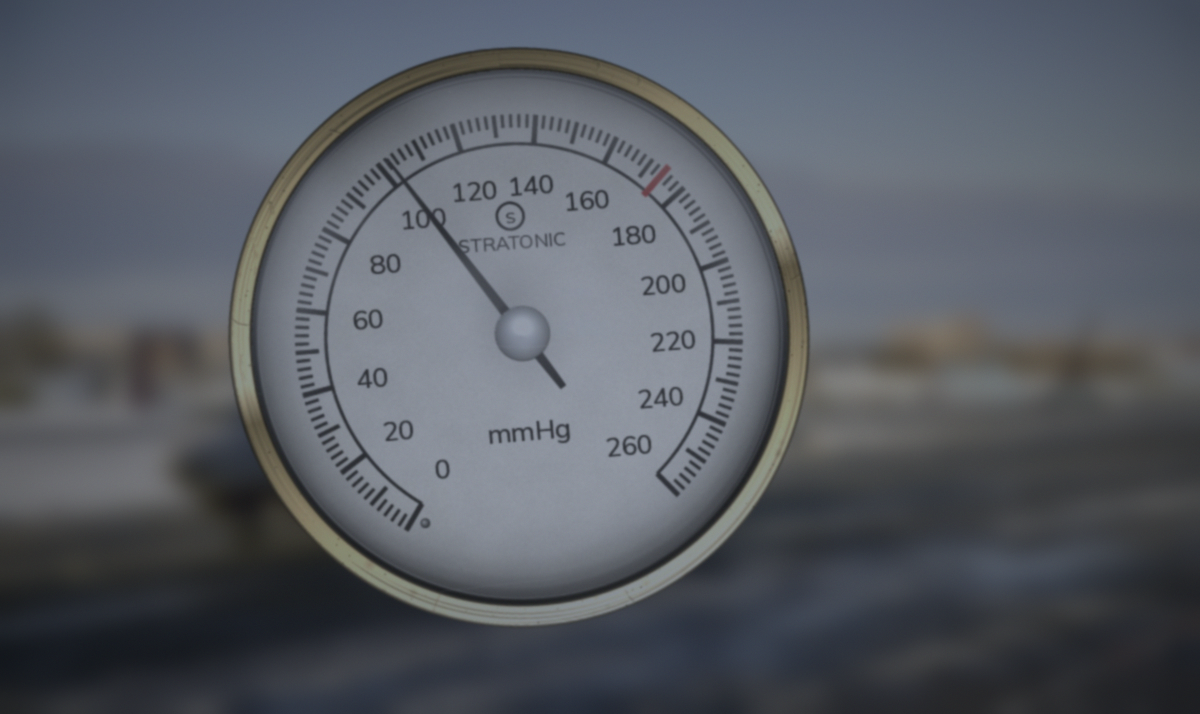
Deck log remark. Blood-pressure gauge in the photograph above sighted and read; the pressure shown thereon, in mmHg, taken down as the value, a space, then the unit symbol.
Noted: 102 mmHg
